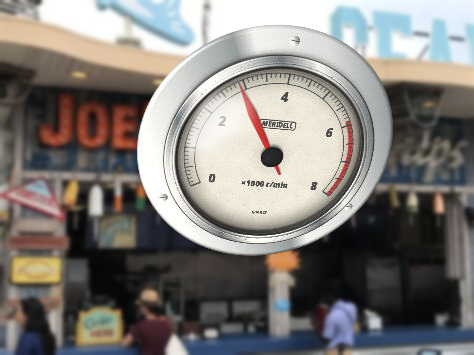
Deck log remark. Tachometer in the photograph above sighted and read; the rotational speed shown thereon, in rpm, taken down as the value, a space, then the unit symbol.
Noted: 2900 rpm
